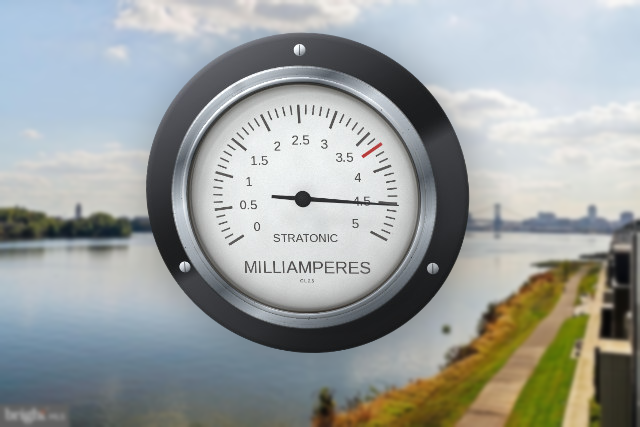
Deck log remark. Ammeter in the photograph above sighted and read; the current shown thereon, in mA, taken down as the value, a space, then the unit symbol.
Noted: 4.5 mA
